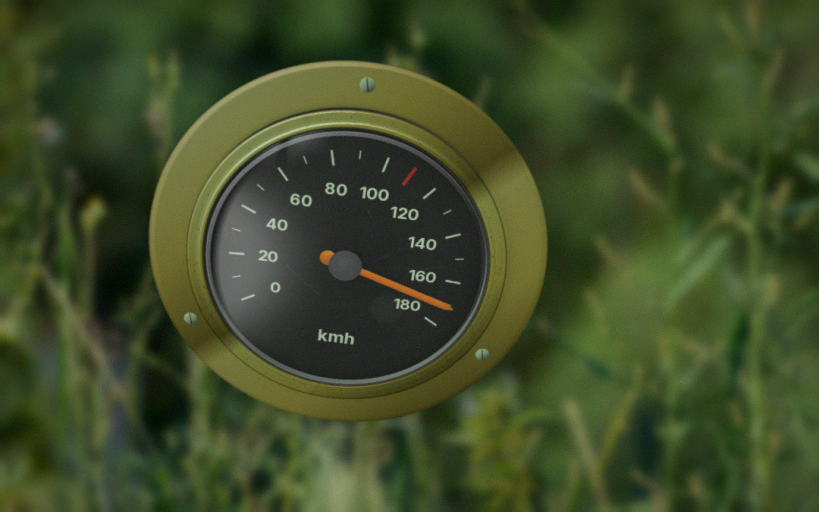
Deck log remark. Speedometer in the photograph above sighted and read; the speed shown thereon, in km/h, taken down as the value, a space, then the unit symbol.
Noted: 170 km/h
